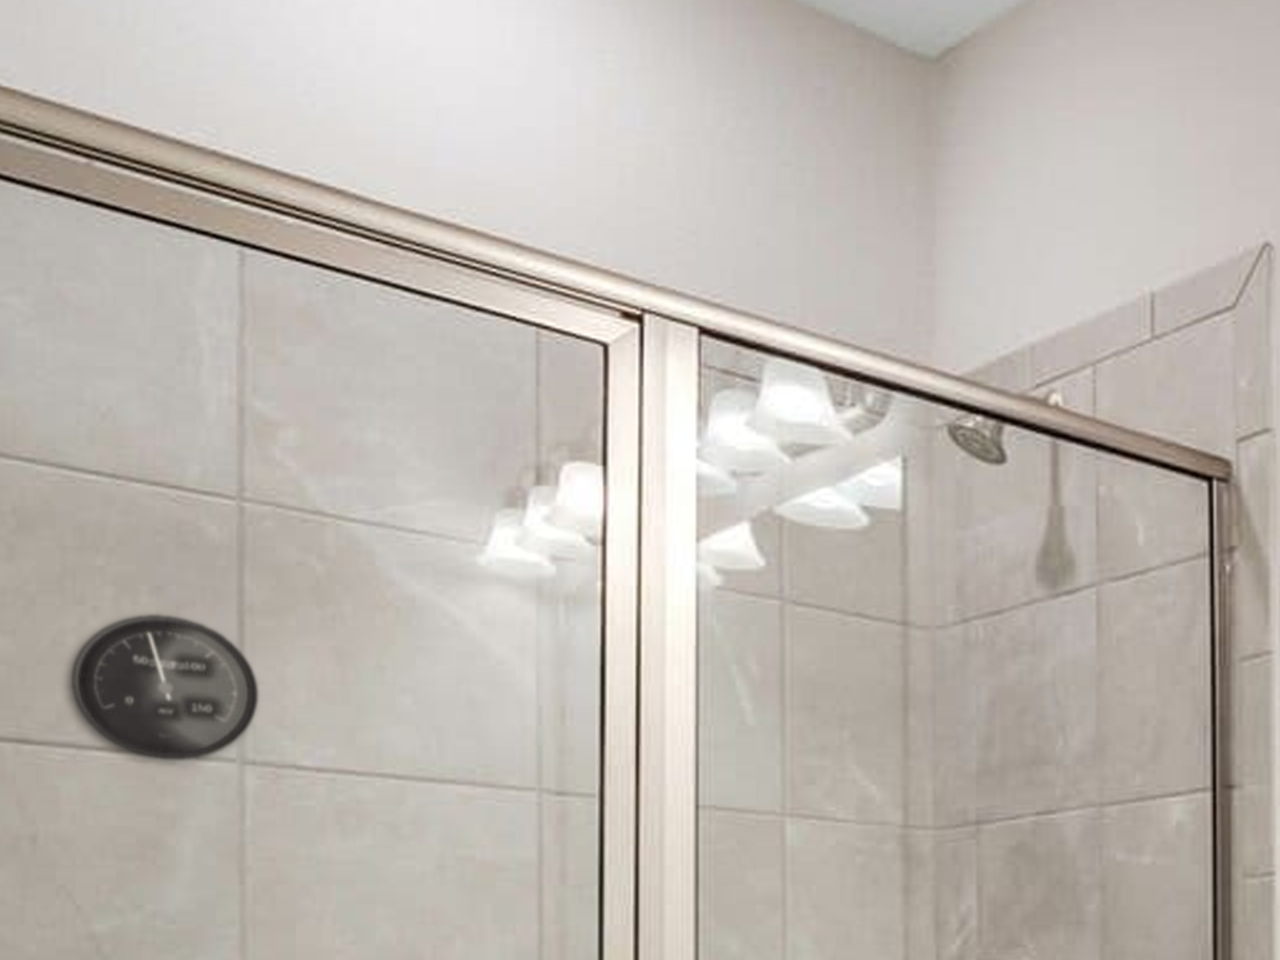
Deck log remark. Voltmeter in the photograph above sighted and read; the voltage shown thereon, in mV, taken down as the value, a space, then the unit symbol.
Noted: 65 mV
